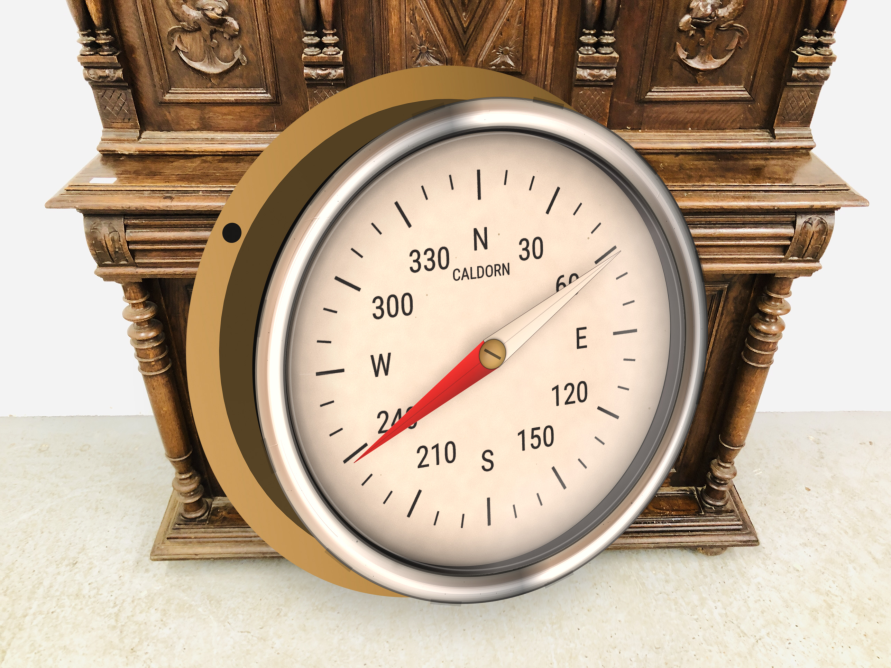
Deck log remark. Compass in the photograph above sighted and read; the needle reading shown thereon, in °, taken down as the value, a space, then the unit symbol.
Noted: 240 °
